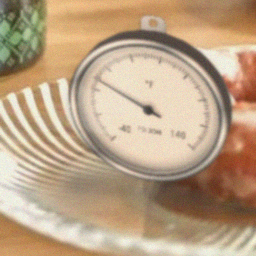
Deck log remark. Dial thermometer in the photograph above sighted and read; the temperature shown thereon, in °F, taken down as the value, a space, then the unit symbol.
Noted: 10 °F
